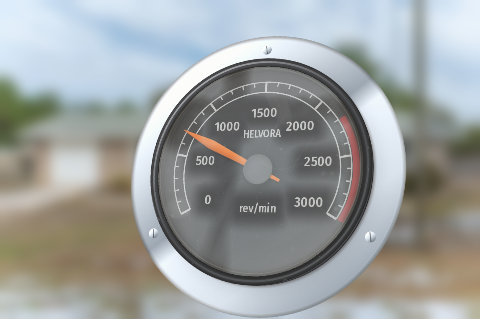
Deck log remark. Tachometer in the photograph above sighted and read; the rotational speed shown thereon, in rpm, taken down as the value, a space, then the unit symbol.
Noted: 700 rpm
